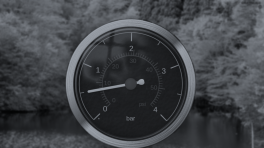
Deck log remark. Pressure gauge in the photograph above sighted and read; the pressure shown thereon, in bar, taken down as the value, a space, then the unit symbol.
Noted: 0.5 bar
